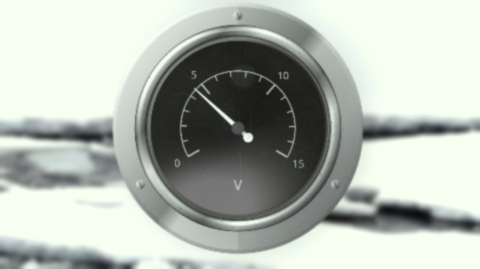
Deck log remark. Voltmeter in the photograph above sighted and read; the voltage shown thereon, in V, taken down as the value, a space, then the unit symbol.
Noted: 4.5 V
